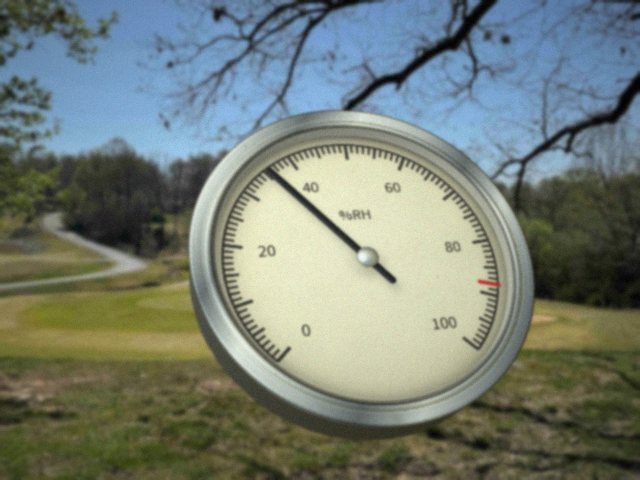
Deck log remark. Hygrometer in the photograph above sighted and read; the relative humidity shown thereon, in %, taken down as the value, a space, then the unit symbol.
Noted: 35 %
